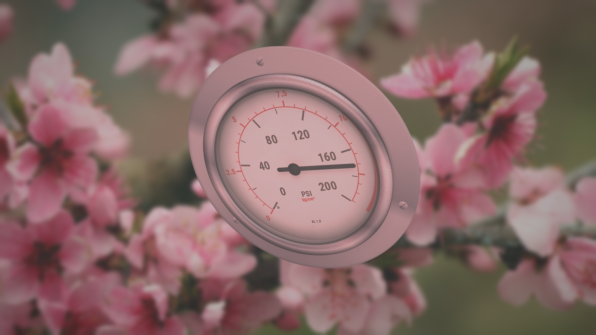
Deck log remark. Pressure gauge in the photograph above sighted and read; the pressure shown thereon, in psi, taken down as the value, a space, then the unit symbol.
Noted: 170 psi
